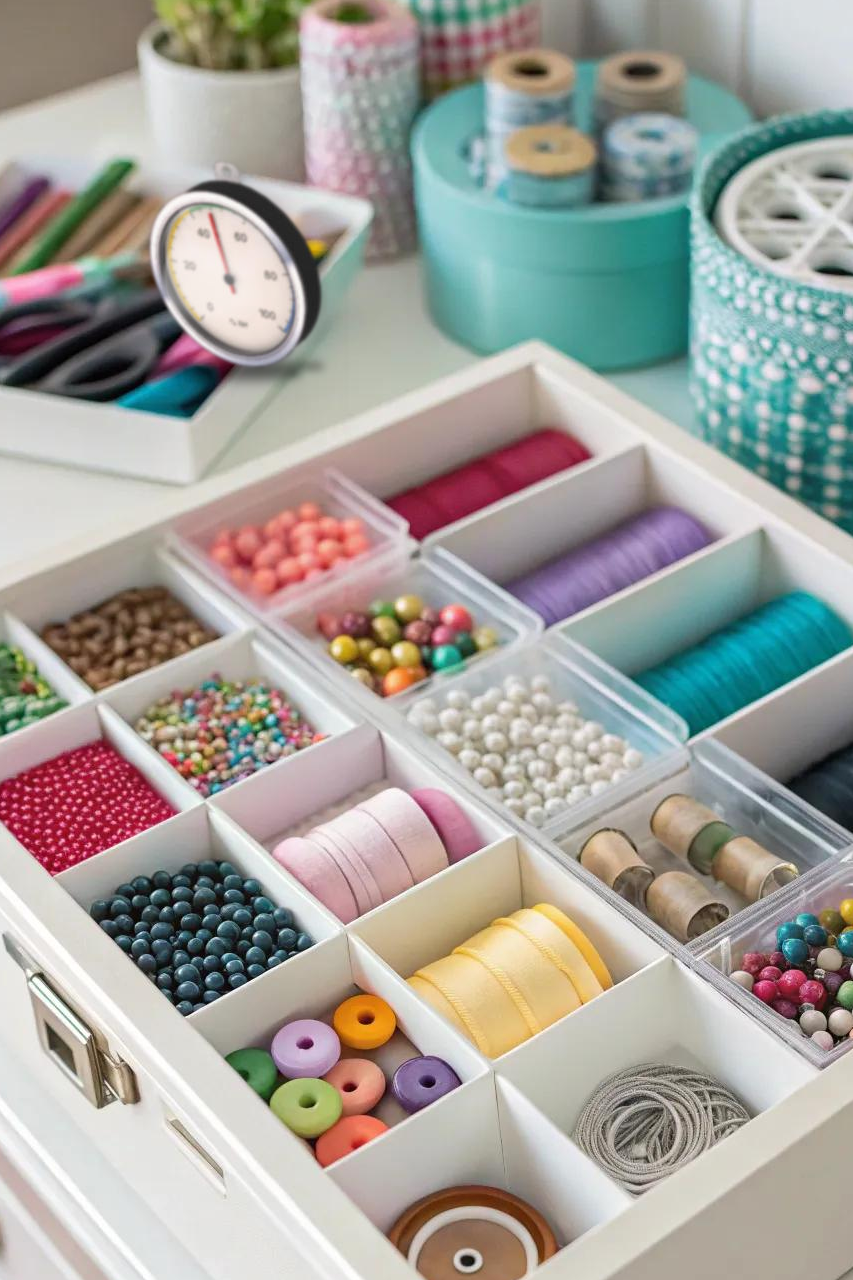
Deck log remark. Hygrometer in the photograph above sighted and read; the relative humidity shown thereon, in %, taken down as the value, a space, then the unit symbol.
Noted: 48 %
